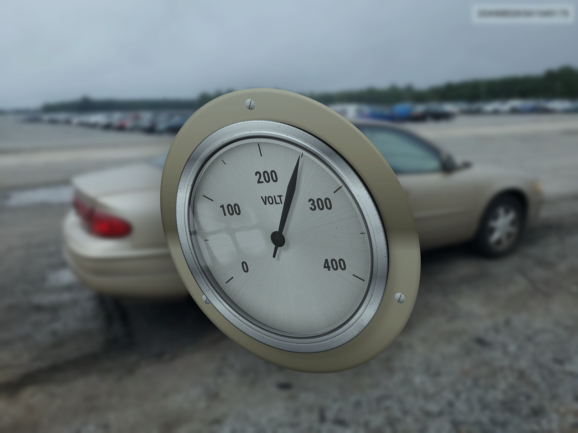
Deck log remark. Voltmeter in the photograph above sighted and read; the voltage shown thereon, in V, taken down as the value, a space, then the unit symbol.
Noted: 250 V
